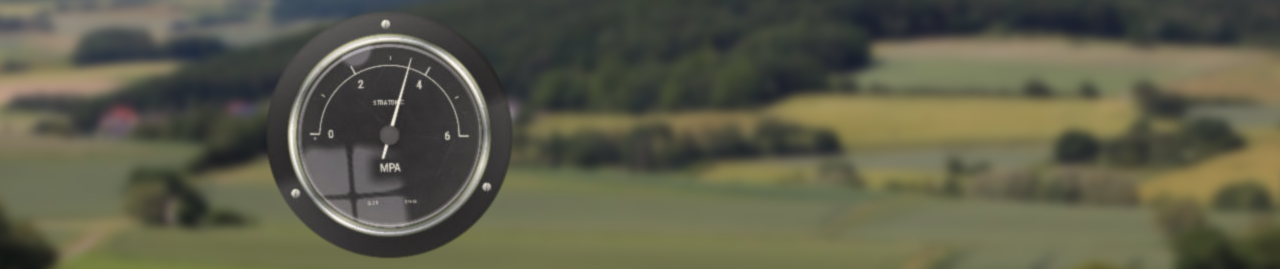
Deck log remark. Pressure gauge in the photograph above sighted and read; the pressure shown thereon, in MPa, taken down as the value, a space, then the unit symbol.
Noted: 3.5 MPa
